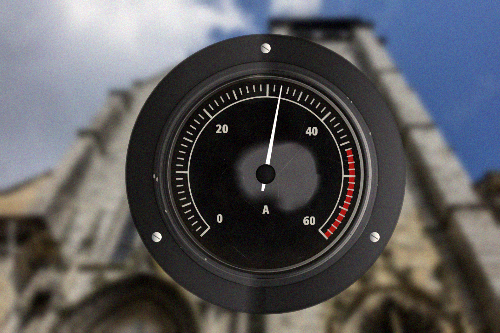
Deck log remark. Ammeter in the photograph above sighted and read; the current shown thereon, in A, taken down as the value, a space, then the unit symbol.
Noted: 32 A
